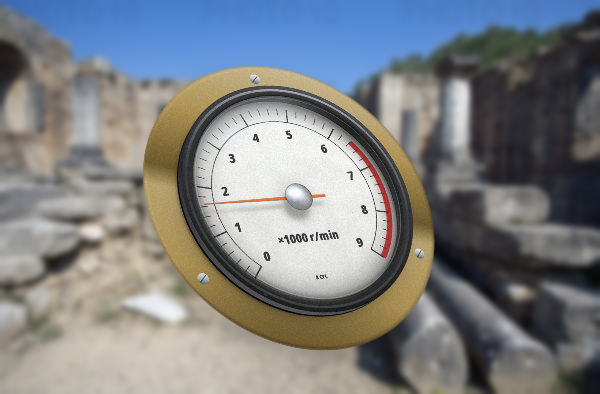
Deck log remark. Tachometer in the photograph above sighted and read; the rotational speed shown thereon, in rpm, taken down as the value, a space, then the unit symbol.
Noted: 1600 rpm
